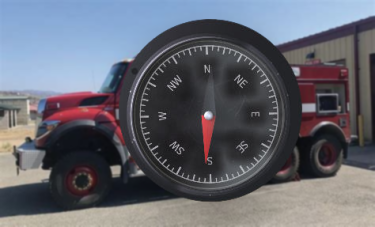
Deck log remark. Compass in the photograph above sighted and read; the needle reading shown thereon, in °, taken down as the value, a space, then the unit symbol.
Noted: 185 °
